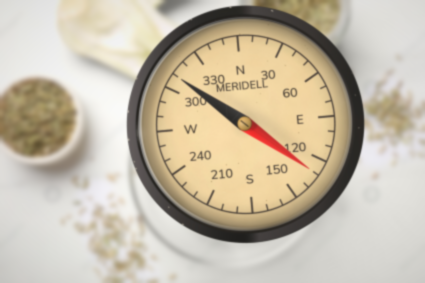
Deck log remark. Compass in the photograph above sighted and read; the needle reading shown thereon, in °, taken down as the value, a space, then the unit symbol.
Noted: 130 °
